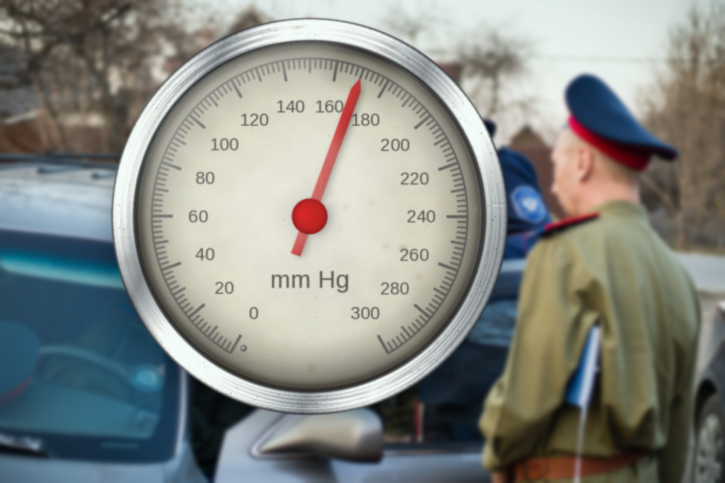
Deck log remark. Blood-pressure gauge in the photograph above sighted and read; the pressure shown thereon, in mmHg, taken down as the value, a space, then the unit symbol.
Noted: 170 mmHg
